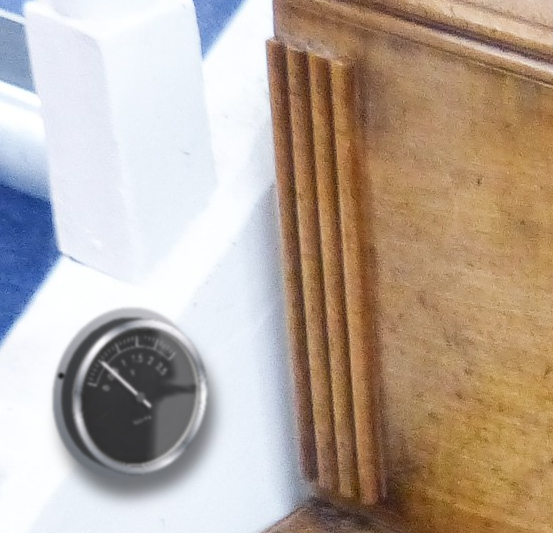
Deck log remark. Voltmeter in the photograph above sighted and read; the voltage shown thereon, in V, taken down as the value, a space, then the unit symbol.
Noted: 0.5 V
